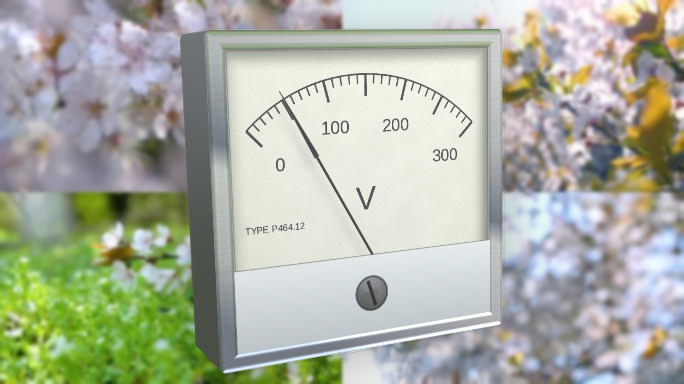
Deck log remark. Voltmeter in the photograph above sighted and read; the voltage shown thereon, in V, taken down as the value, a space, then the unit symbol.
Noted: 50 V
